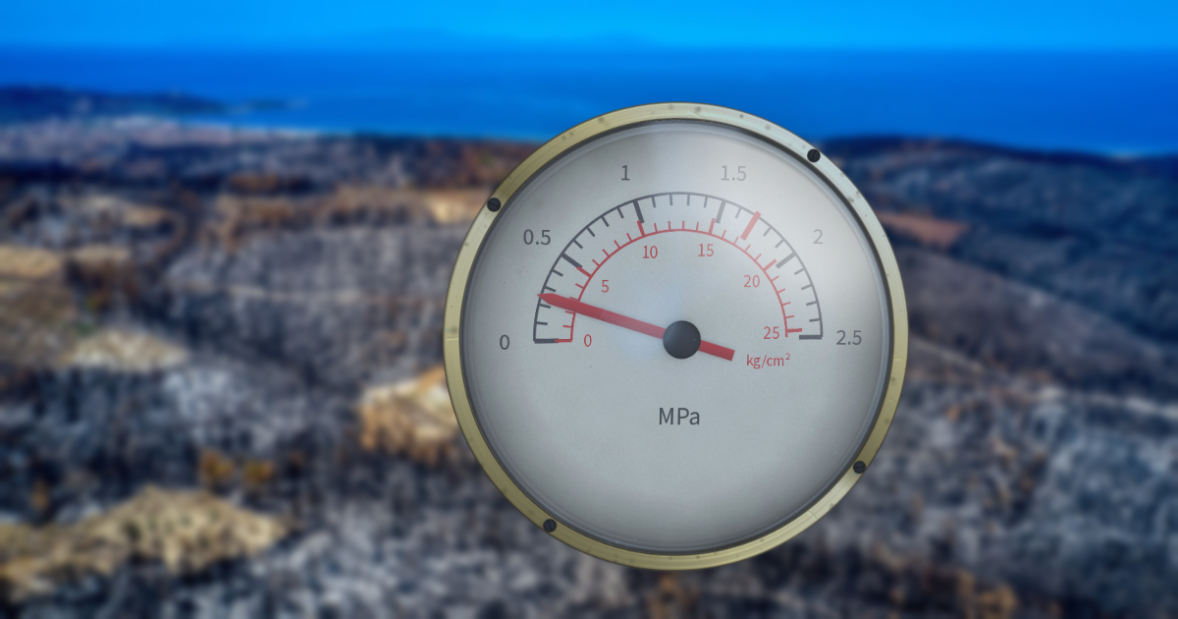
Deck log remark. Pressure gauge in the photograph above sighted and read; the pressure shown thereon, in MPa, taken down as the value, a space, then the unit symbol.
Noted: 0.25 MPa
